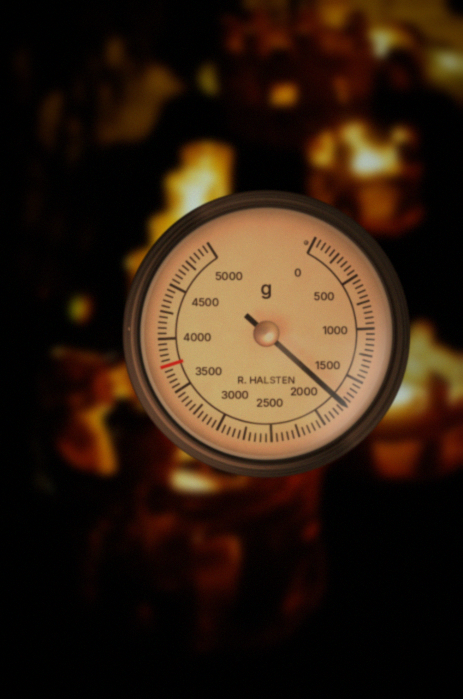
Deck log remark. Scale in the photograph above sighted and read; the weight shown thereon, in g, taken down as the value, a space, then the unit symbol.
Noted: 1750 g
